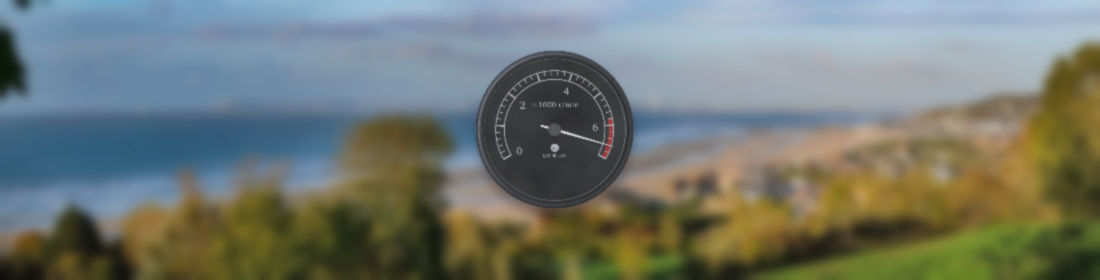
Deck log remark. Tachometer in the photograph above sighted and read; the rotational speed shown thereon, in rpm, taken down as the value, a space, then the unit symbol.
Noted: 6600 rpm
